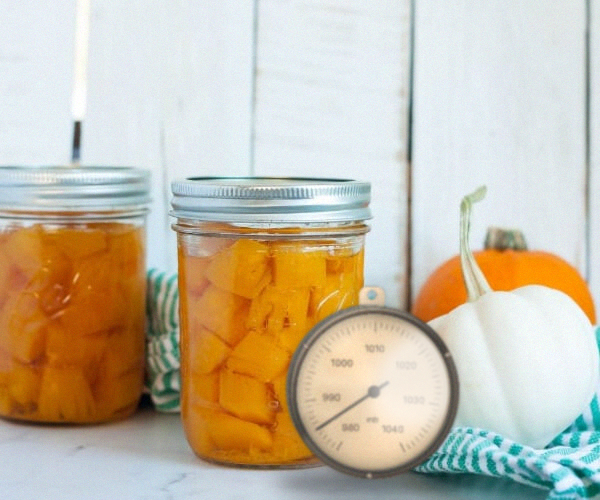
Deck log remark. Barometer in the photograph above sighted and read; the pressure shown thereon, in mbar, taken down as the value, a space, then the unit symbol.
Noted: 985 mbar
